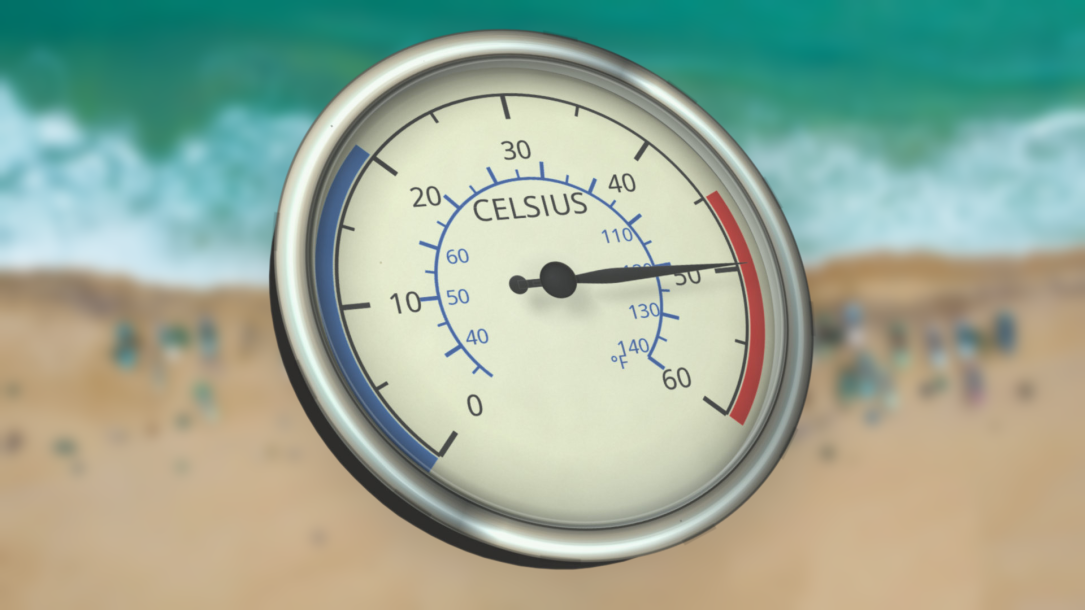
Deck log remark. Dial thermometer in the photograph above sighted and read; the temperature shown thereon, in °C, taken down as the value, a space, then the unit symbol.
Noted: 50 °C
